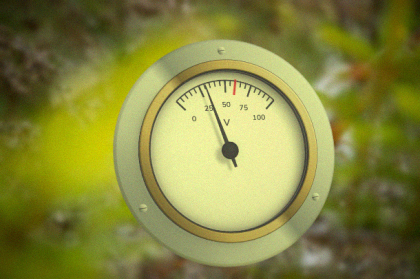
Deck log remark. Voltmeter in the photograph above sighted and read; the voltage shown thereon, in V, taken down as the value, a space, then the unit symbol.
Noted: 30 V
